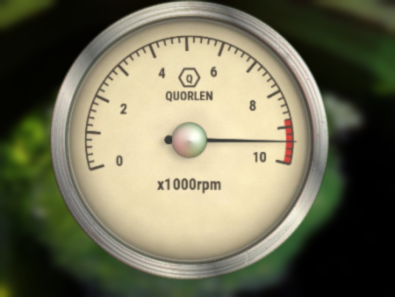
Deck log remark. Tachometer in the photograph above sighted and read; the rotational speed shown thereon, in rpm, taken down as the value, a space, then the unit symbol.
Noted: 9400 rpm
